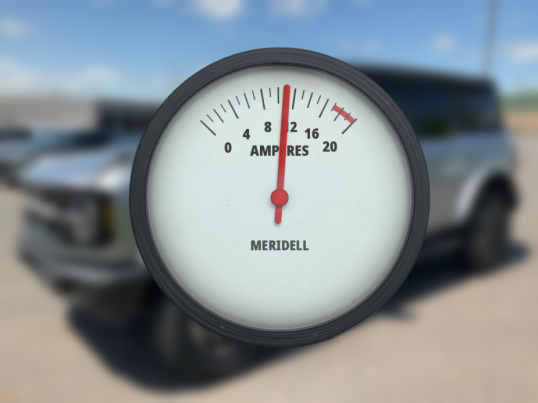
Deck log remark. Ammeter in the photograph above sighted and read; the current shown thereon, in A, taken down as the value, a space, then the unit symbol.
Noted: 11 A
